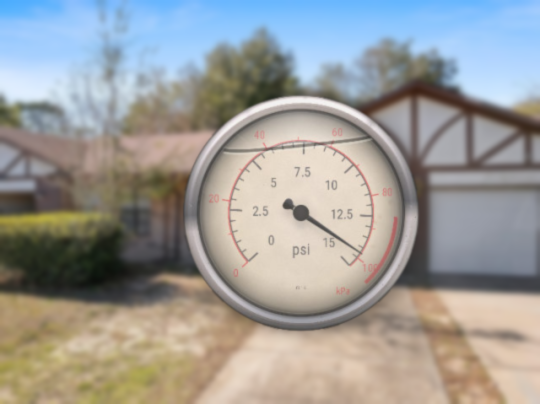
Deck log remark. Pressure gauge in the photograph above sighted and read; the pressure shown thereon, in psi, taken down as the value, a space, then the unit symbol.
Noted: 14.25 psi
